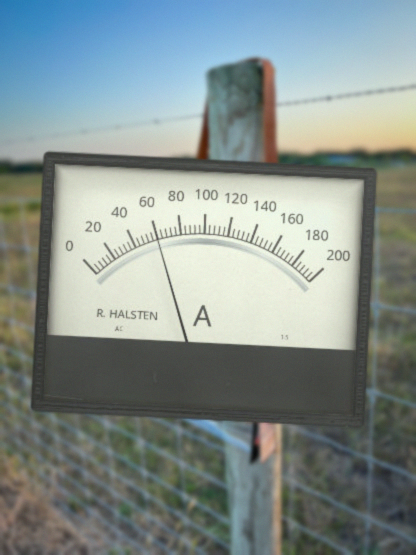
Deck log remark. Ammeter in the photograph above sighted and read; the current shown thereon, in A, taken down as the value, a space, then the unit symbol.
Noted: 60 A
